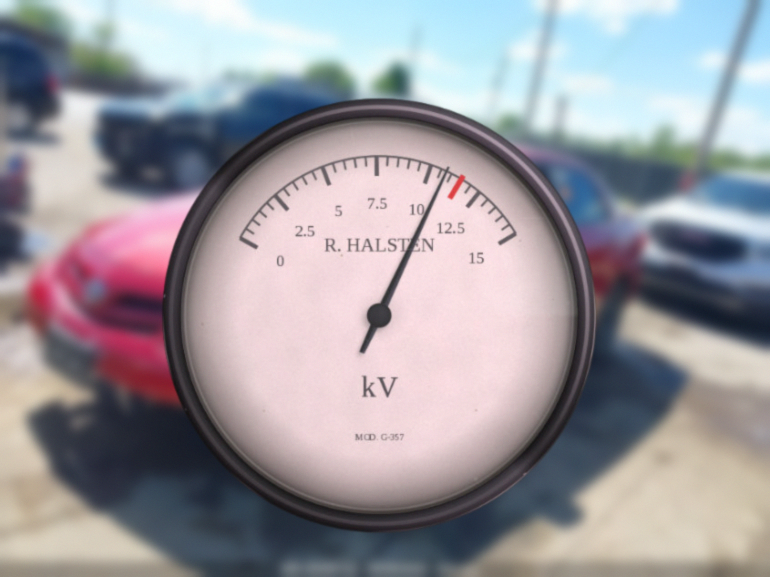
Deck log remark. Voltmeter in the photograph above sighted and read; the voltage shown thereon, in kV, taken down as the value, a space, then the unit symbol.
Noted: 10.75 kV
